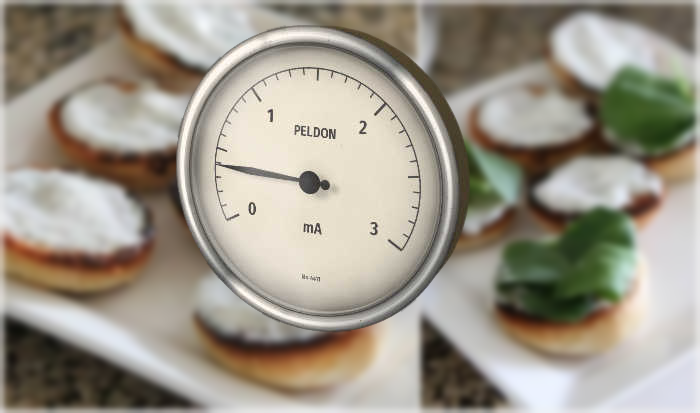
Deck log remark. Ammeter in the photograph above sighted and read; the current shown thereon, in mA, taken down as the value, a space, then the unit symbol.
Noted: 0.4 mA
